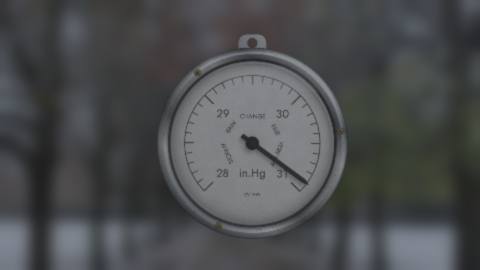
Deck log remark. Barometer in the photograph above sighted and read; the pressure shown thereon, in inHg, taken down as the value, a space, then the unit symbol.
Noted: 30.9 inHg
